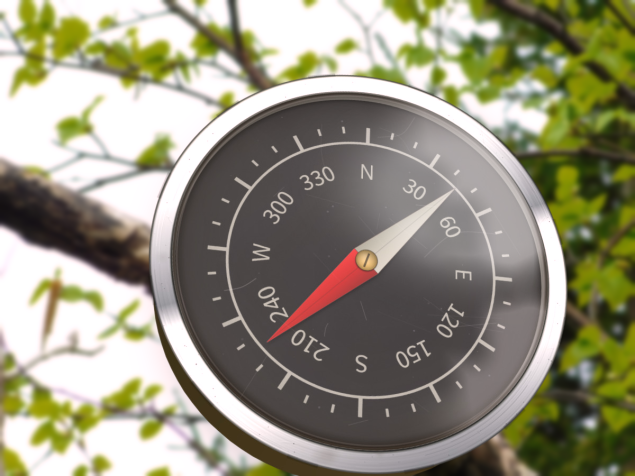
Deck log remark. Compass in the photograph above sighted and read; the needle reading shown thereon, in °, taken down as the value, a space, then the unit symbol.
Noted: 225 °
